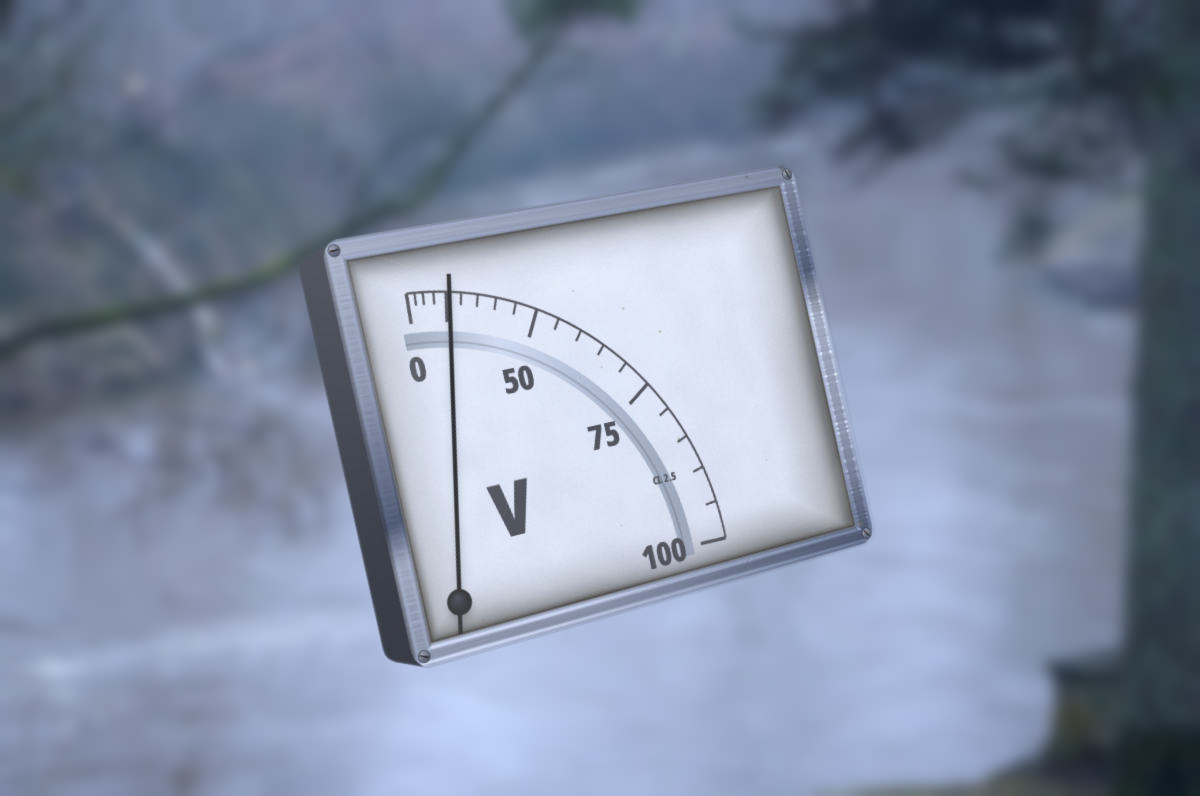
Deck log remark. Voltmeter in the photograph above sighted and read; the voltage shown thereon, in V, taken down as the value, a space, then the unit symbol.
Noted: 25 V
